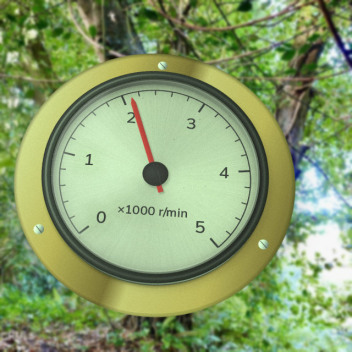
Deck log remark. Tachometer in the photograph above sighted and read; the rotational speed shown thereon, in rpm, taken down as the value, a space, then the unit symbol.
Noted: 2100 rpm
